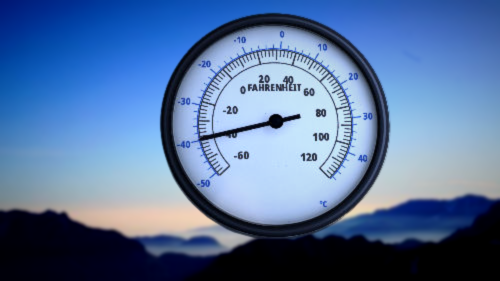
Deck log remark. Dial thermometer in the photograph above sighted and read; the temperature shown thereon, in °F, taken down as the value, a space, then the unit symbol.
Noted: -40 °F
